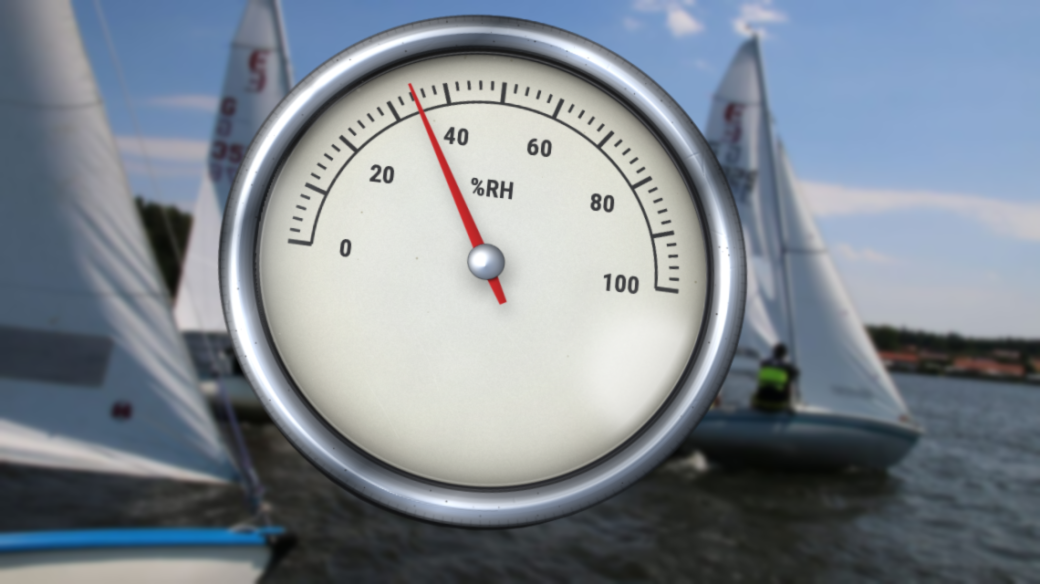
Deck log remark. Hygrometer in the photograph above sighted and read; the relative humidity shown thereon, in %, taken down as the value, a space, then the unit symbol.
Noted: 34 %
